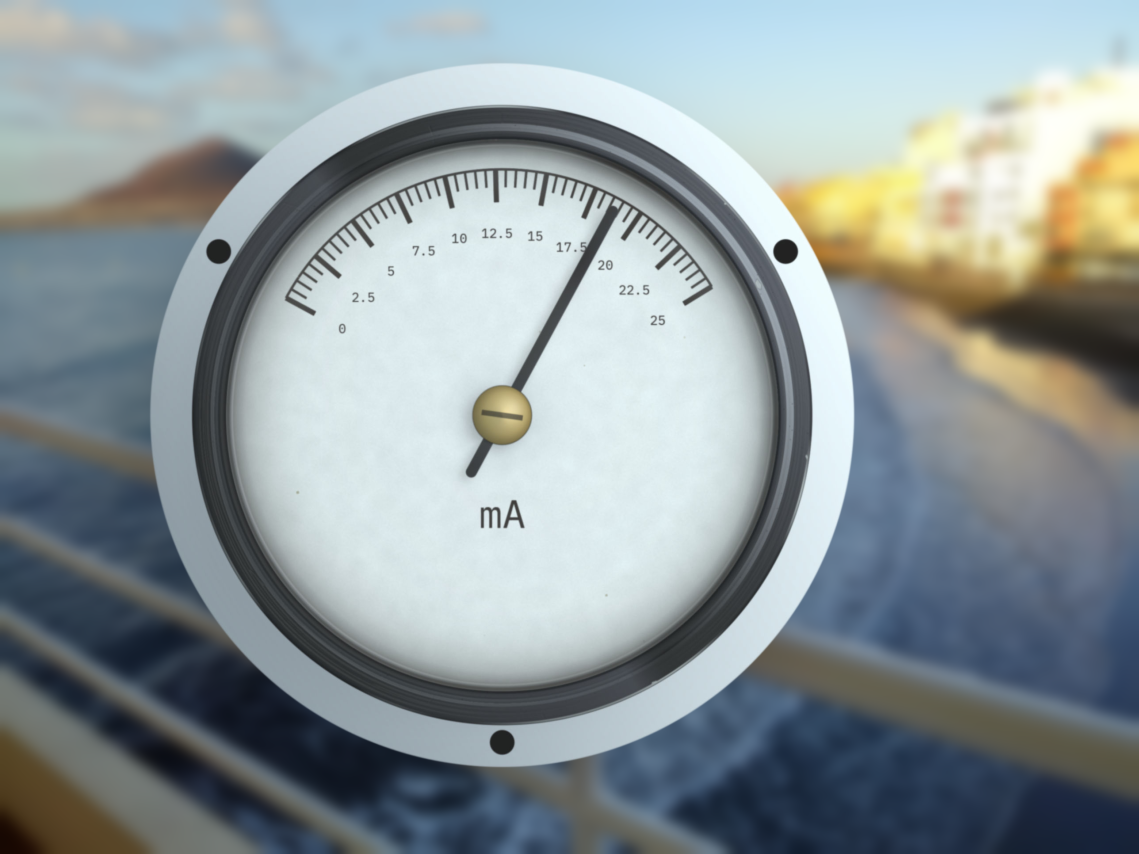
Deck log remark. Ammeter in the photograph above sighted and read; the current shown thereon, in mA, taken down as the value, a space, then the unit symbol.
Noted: 18.75 mA
